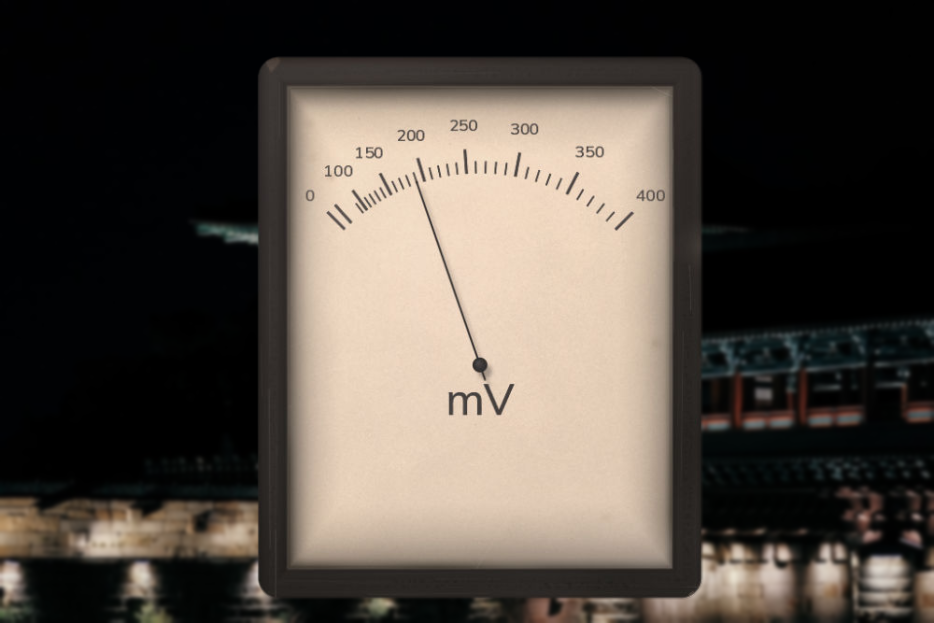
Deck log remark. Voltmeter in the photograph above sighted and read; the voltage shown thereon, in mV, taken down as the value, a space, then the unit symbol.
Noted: 190 mV
